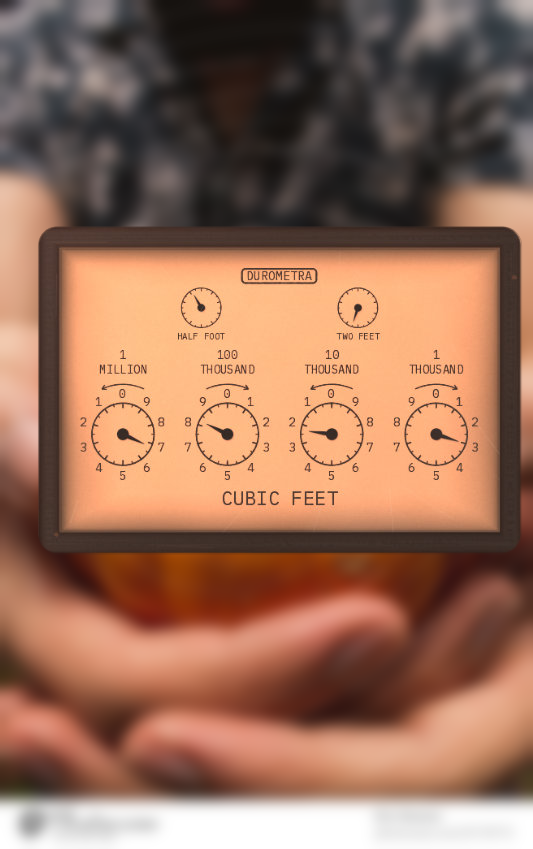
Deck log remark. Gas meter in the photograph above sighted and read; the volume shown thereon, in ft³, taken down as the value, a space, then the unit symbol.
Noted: 682300 ft³
